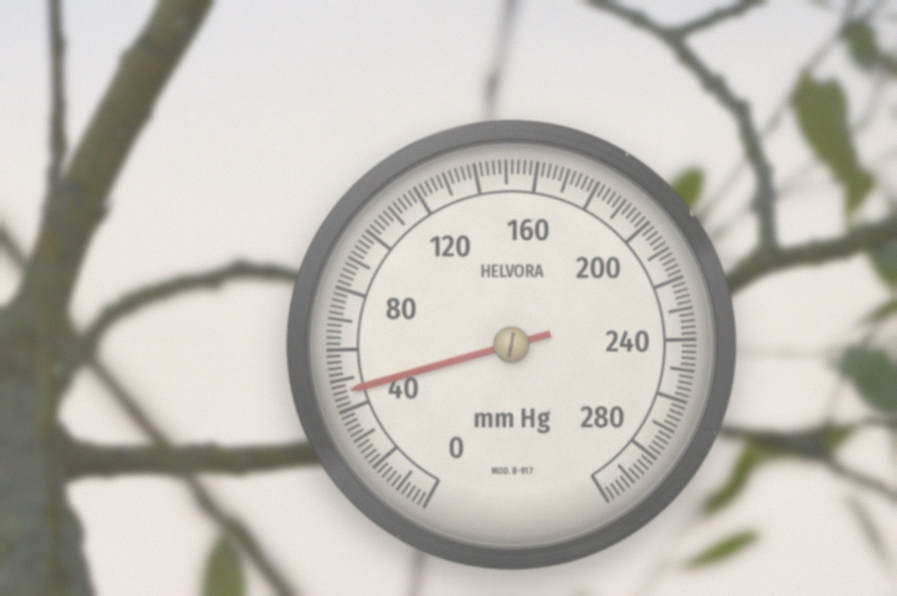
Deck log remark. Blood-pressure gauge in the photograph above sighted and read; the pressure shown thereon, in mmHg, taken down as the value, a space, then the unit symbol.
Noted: 46 mmHg
